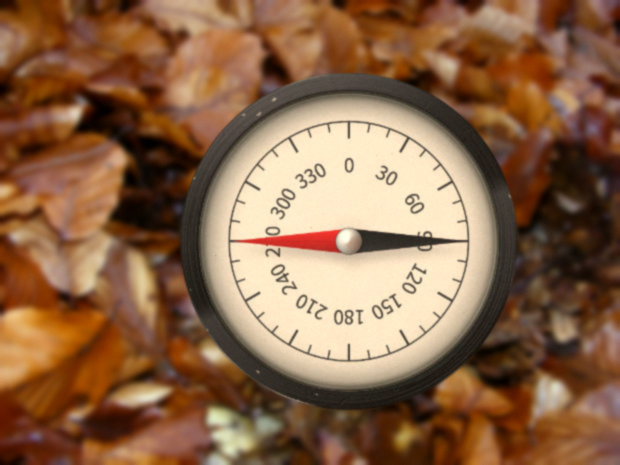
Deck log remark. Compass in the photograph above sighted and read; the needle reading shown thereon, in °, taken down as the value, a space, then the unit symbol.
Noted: 270 °
